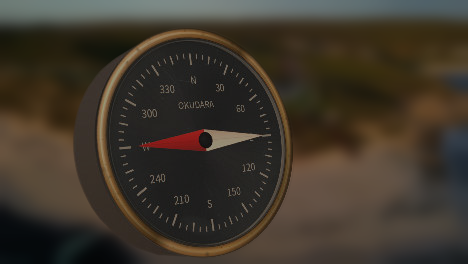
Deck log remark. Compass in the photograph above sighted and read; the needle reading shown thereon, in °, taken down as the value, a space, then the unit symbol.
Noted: 270 °
